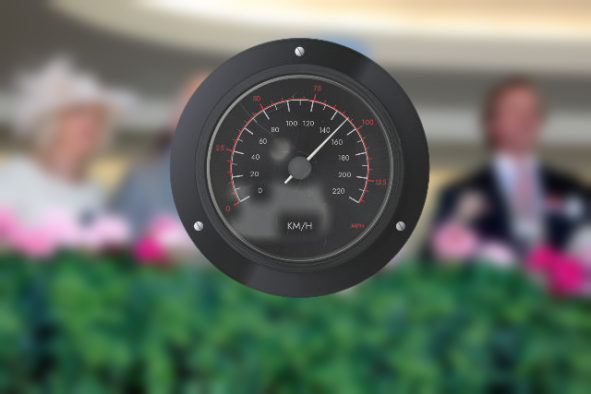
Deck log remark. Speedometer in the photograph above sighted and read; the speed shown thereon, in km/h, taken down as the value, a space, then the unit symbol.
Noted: 150 km/h
